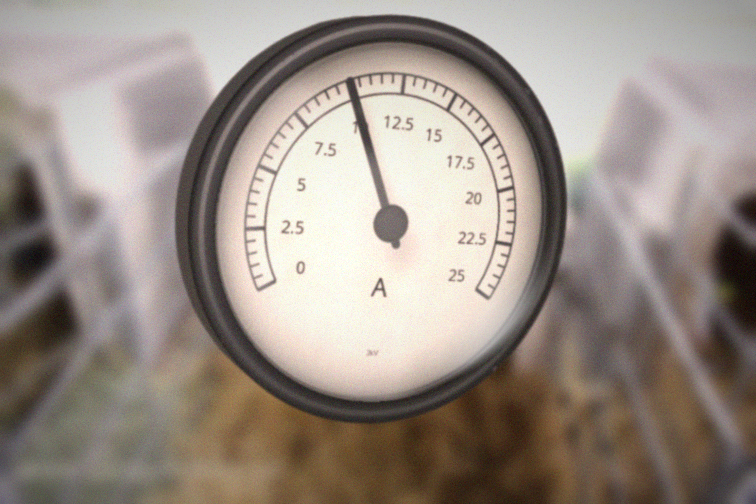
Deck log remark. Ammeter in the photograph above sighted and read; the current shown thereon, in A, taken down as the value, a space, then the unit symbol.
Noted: 10 A
